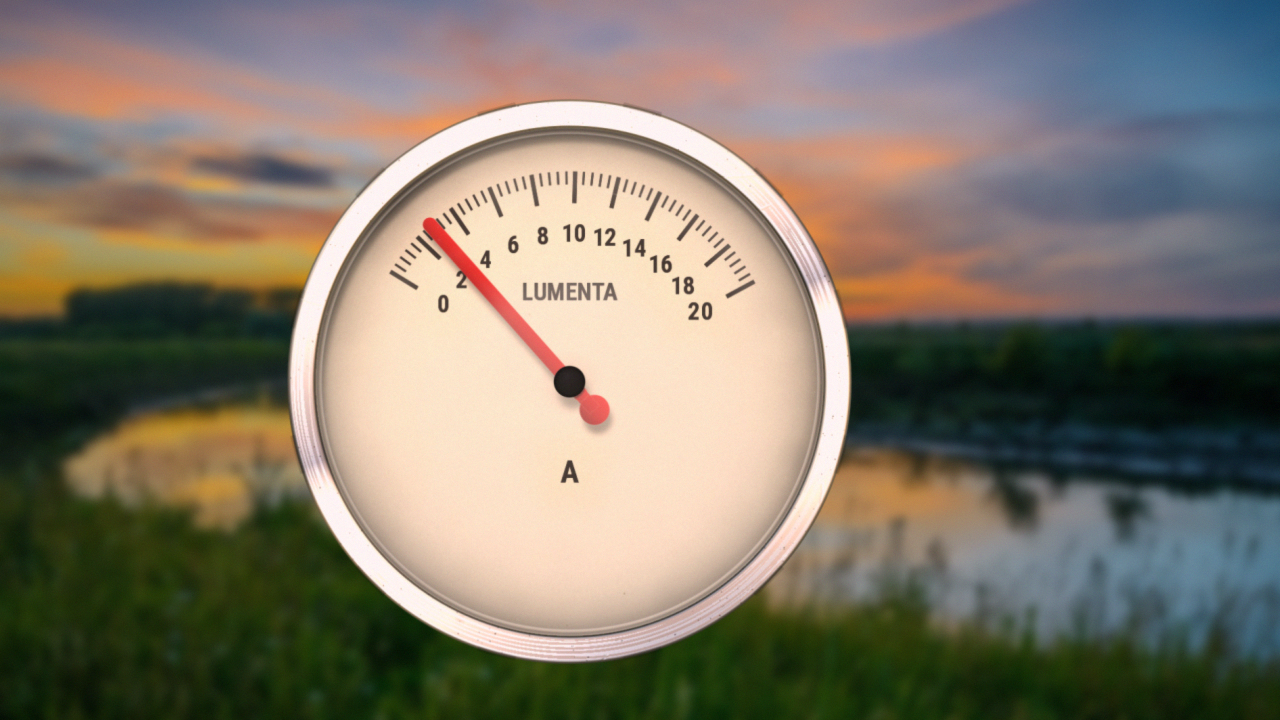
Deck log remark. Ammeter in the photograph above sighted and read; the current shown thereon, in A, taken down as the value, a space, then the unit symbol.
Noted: 2.8 A
